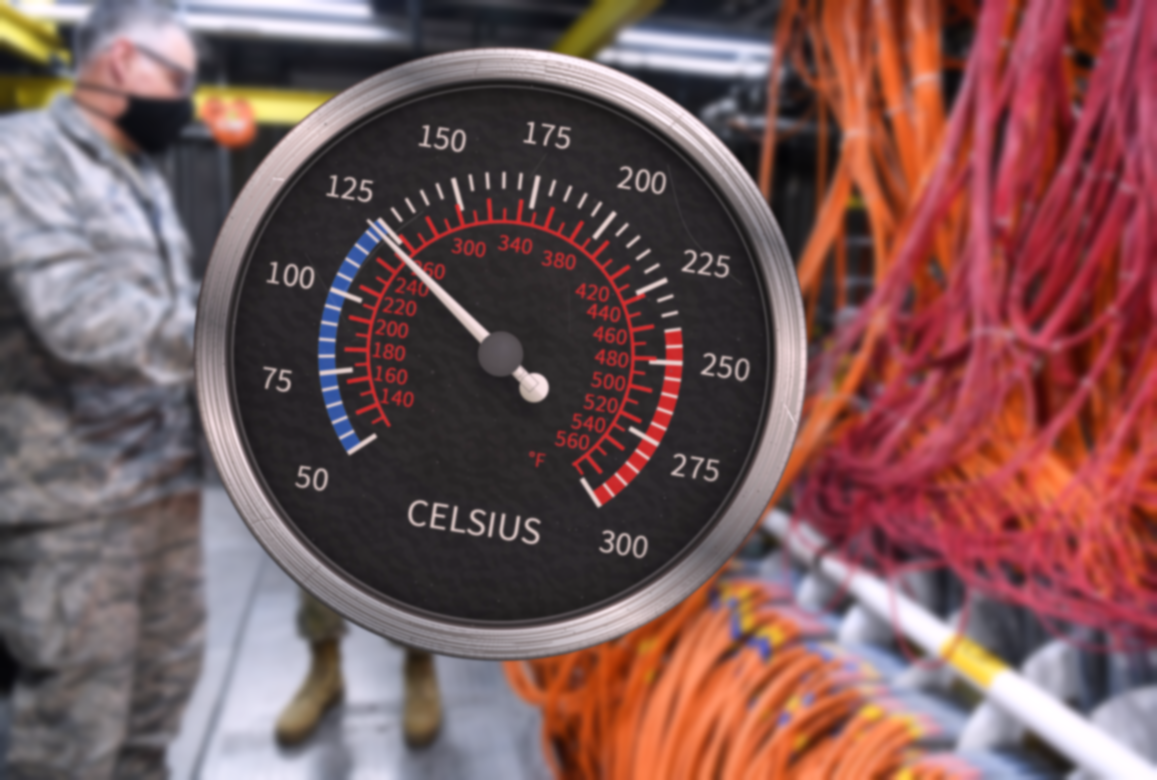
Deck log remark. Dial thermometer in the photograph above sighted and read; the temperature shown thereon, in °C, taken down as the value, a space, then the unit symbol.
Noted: 122.5 °C
